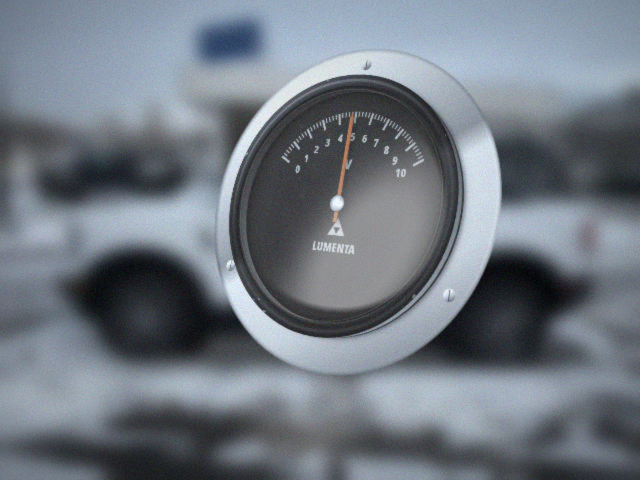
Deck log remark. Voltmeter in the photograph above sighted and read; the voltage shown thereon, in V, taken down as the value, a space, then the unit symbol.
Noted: 5 V
